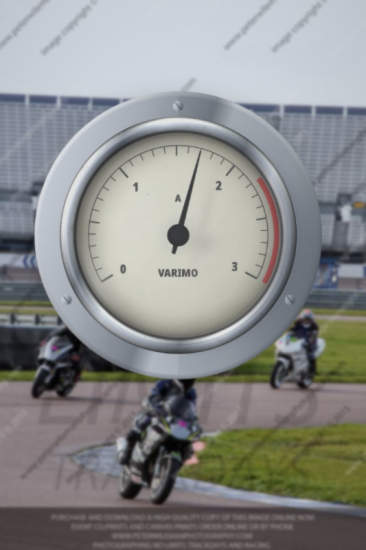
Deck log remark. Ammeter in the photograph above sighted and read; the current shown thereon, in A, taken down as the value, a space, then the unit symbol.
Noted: 1.7 A
